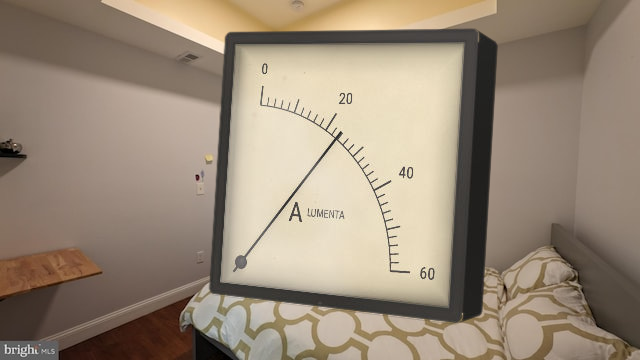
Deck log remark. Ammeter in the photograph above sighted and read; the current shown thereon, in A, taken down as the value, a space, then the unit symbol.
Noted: 24 A
